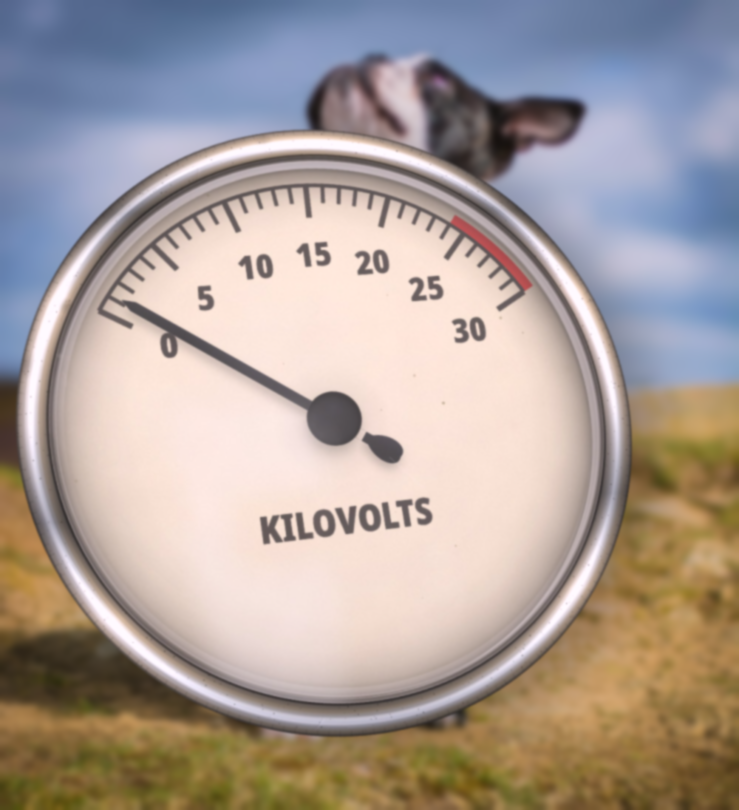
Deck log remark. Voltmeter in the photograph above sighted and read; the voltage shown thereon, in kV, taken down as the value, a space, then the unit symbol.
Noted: 1 kV
